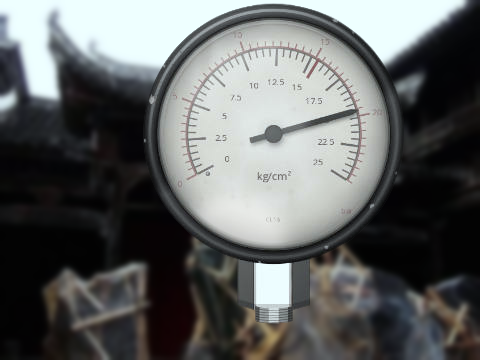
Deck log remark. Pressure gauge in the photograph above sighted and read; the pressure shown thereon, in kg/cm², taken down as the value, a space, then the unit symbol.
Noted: 20 kg/cm²
